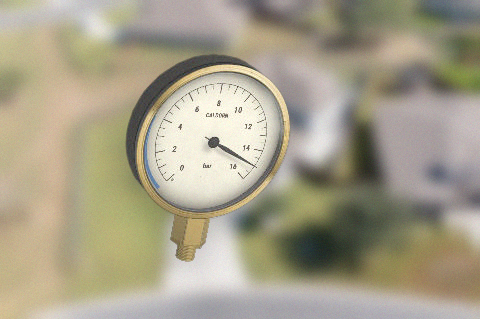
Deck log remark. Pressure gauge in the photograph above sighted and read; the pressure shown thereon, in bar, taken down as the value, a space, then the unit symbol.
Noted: 15 bar
